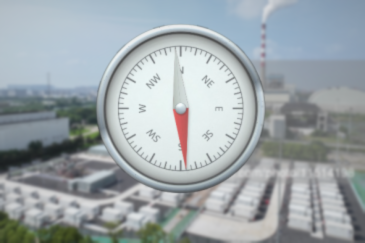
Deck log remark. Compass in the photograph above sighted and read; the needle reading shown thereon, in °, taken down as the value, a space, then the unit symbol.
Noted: 175 °
